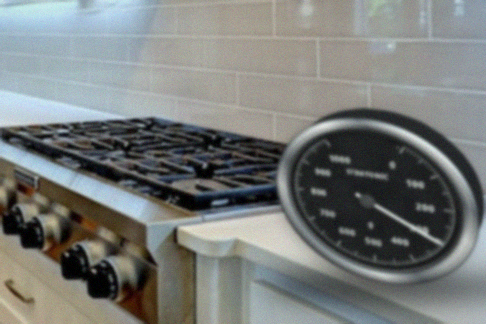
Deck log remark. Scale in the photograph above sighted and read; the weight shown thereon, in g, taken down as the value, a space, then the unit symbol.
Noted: 300 g
